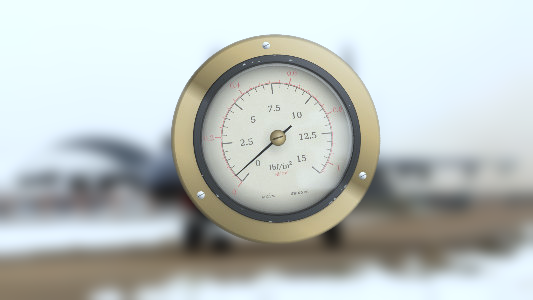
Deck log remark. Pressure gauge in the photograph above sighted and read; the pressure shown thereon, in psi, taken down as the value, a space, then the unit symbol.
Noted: 0.5 psi
